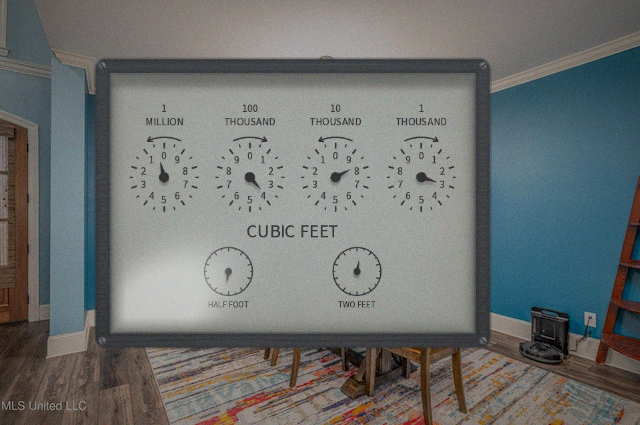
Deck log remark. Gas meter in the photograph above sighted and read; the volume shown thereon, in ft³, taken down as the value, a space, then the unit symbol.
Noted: 38300 ft³
